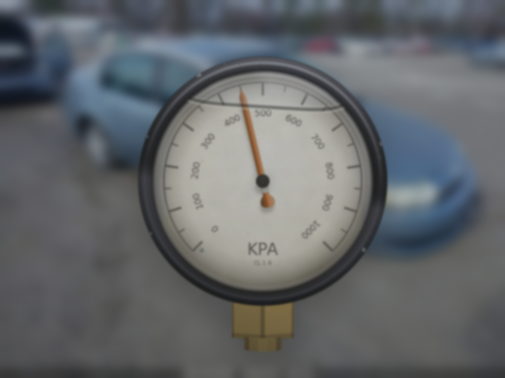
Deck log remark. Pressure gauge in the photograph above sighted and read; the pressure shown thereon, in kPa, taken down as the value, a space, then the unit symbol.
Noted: 450 kPa
